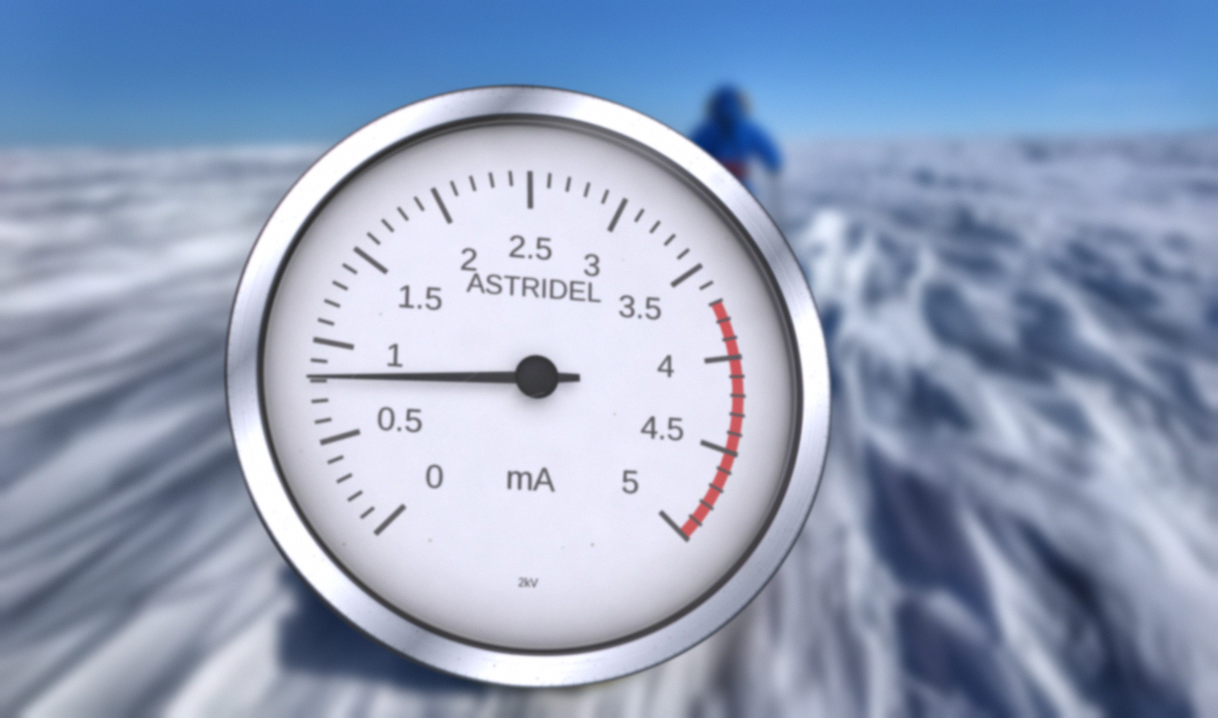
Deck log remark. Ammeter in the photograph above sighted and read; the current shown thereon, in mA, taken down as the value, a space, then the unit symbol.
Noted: 0.8 mA
